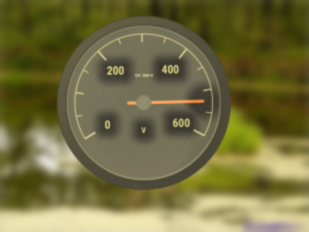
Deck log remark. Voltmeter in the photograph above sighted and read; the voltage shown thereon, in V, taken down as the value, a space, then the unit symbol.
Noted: 525 V
